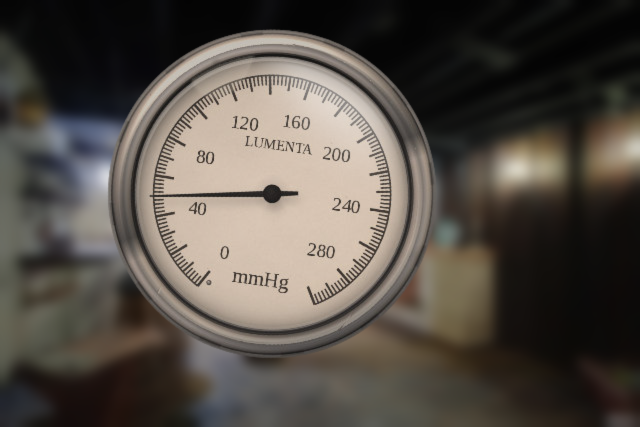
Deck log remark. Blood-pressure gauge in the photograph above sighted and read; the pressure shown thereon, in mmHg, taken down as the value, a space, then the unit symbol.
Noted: 50 mmHg
